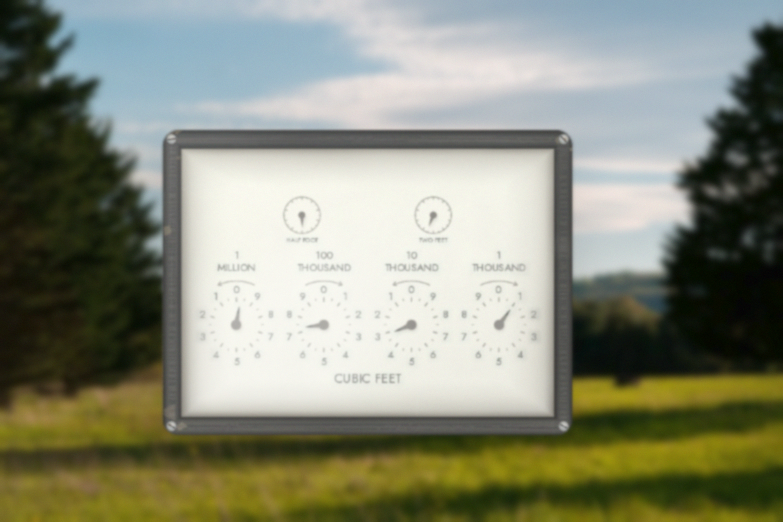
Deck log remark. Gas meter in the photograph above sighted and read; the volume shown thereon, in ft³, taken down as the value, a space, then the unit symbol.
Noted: 973100 ft³
